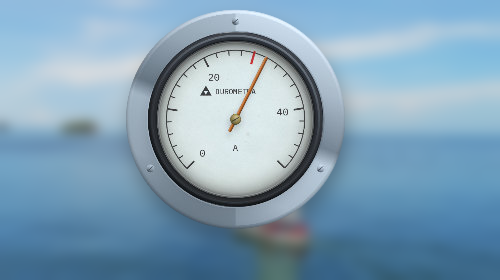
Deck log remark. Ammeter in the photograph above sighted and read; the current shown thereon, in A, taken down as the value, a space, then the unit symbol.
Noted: 30 A
